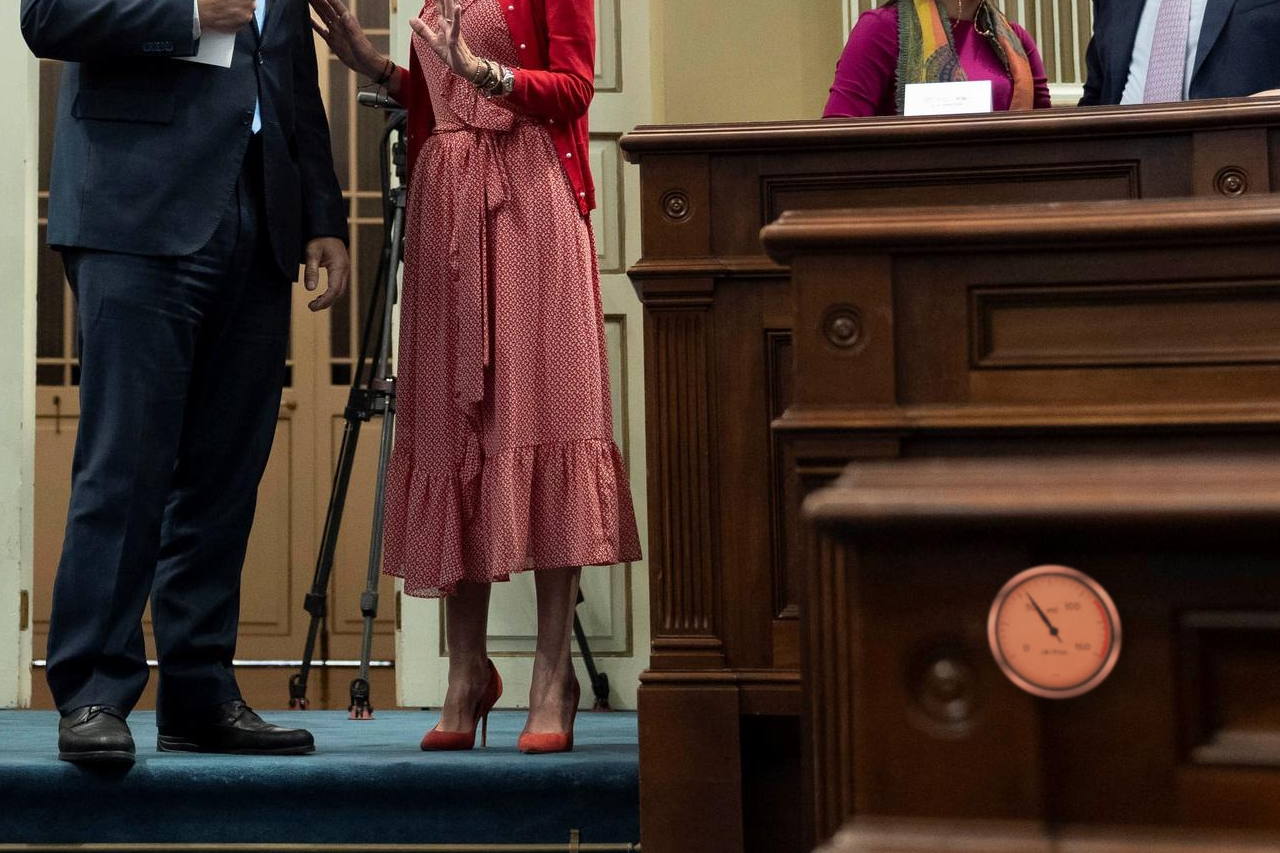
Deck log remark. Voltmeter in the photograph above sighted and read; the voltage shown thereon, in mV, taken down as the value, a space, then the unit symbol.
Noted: 55 mV
